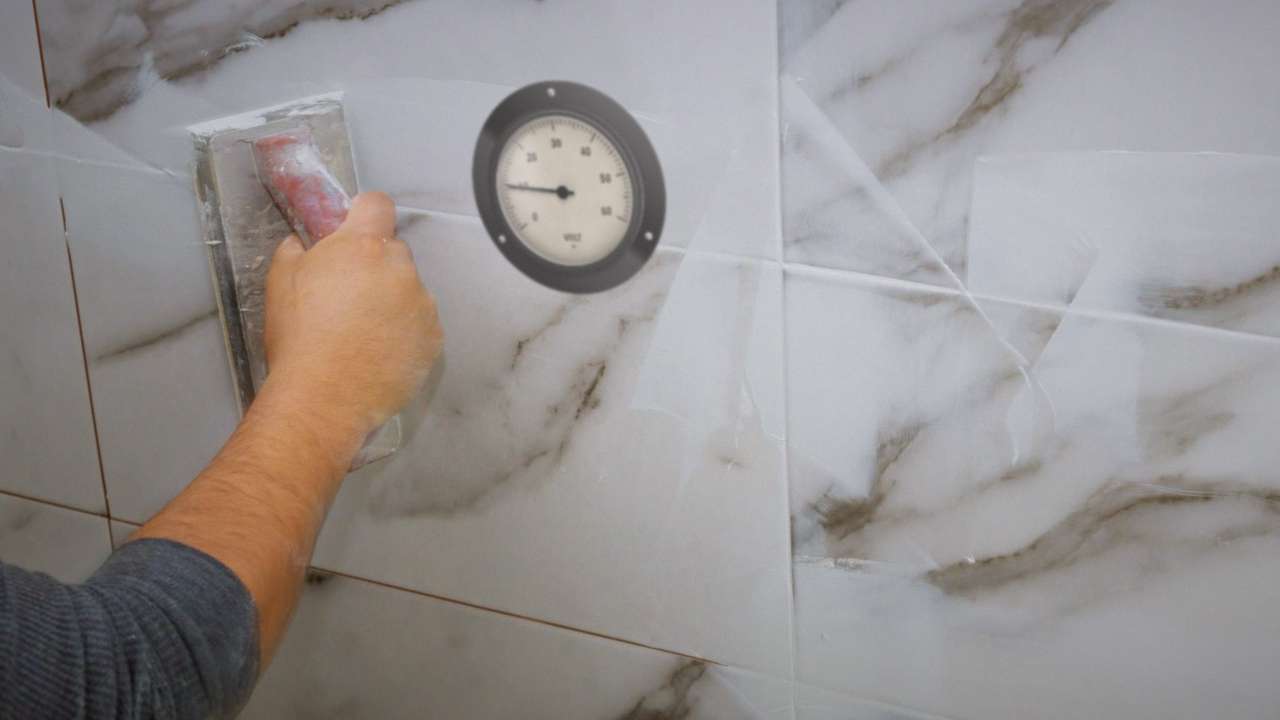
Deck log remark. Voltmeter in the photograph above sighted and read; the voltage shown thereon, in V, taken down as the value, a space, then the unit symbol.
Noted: 10 V
